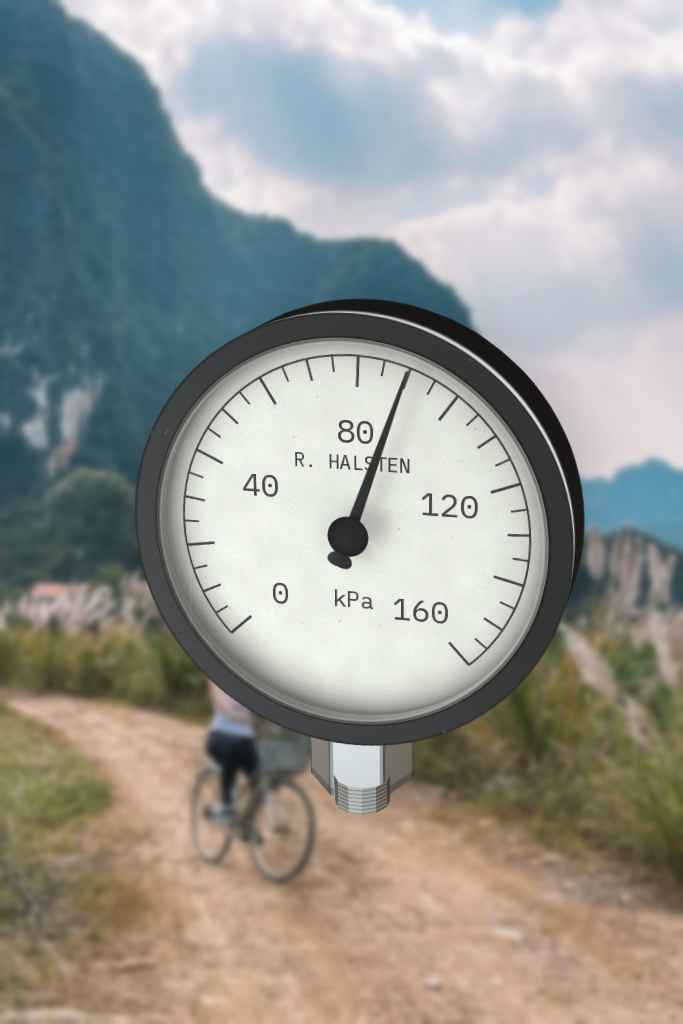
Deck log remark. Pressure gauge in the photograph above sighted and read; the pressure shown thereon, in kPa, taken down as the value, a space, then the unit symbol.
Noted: 90 kPa
